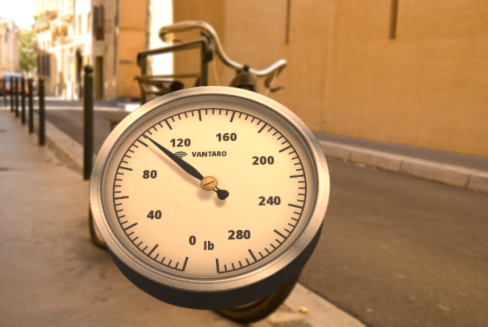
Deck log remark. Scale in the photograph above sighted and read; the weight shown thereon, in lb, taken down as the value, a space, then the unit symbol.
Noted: 104 lb
